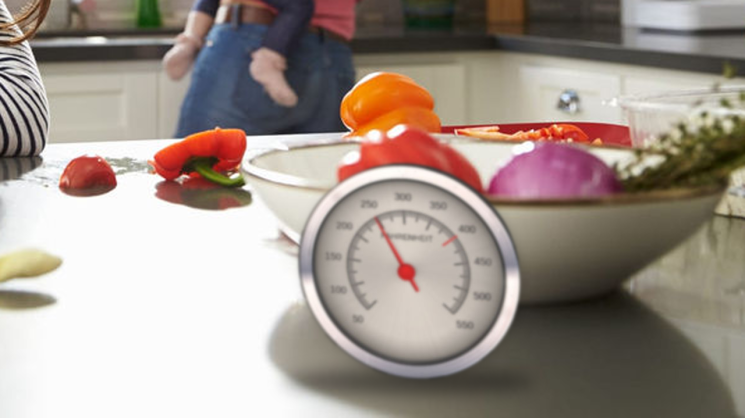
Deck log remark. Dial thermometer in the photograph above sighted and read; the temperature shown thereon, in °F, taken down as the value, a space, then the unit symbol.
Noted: 250 °F
